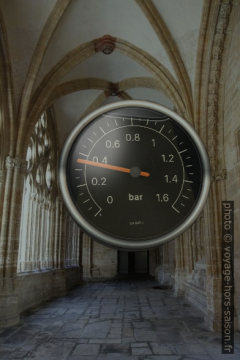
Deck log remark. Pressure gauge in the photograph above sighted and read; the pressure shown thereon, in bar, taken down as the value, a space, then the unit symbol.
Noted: 0.35 bar
